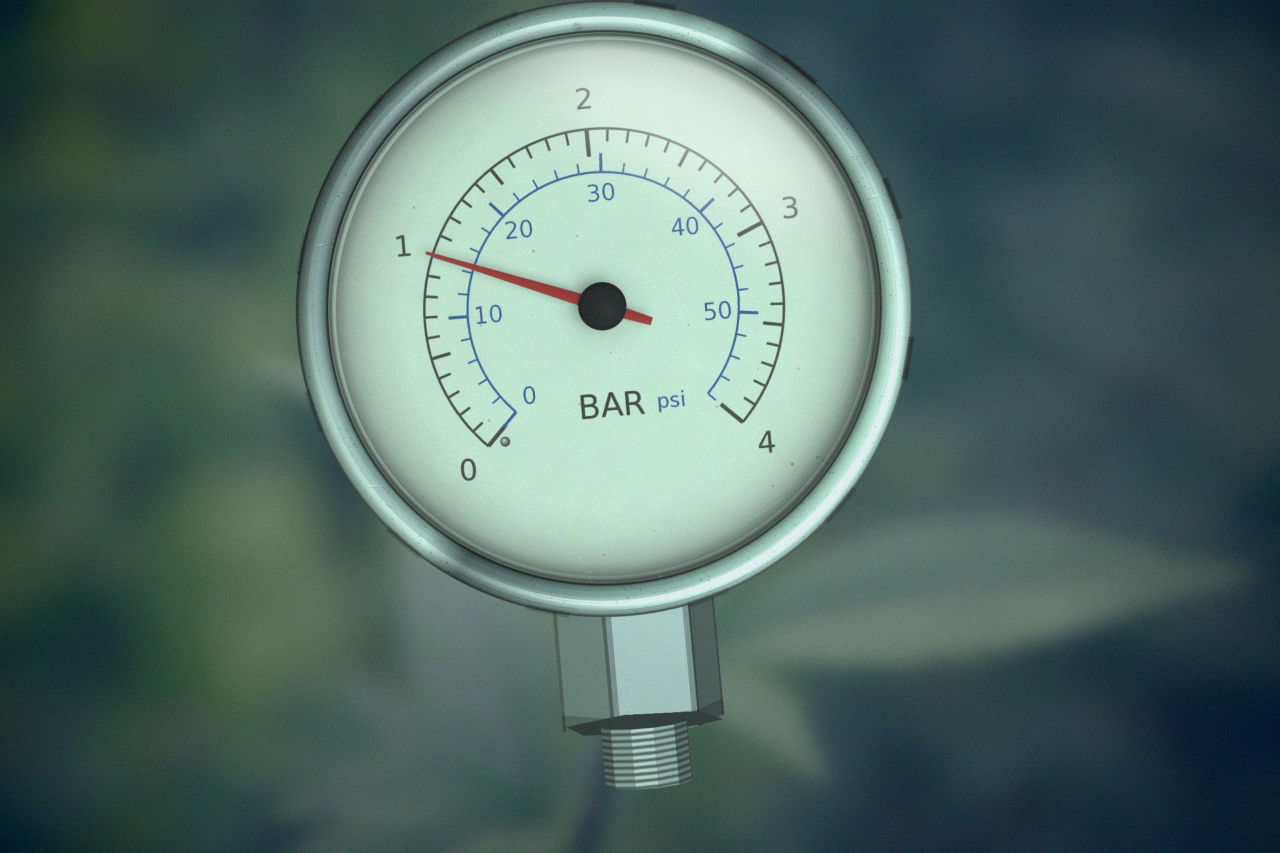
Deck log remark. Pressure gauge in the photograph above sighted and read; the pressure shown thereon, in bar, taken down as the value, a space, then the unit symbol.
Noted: 1 bar
